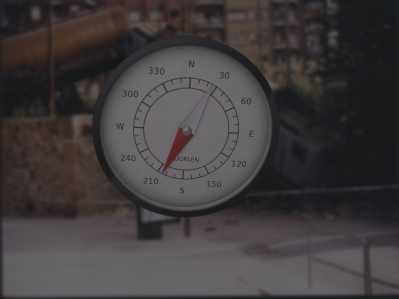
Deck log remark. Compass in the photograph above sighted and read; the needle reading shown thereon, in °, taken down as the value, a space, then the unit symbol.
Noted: 205 °
